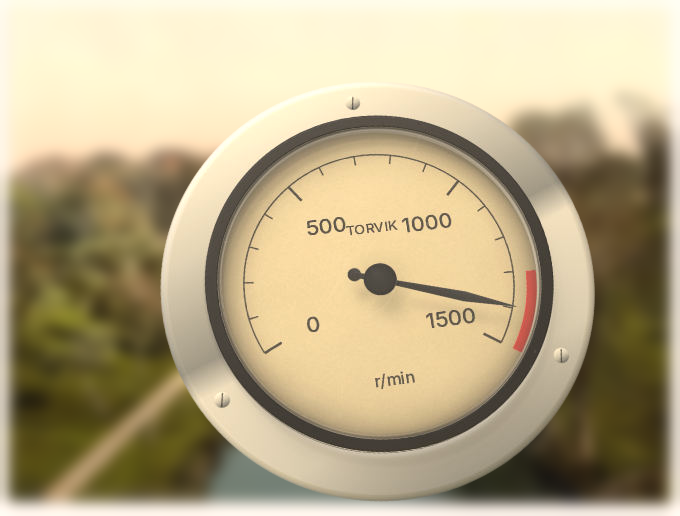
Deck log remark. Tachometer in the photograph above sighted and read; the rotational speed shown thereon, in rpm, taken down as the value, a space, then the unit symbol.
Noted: 1400 rpm
